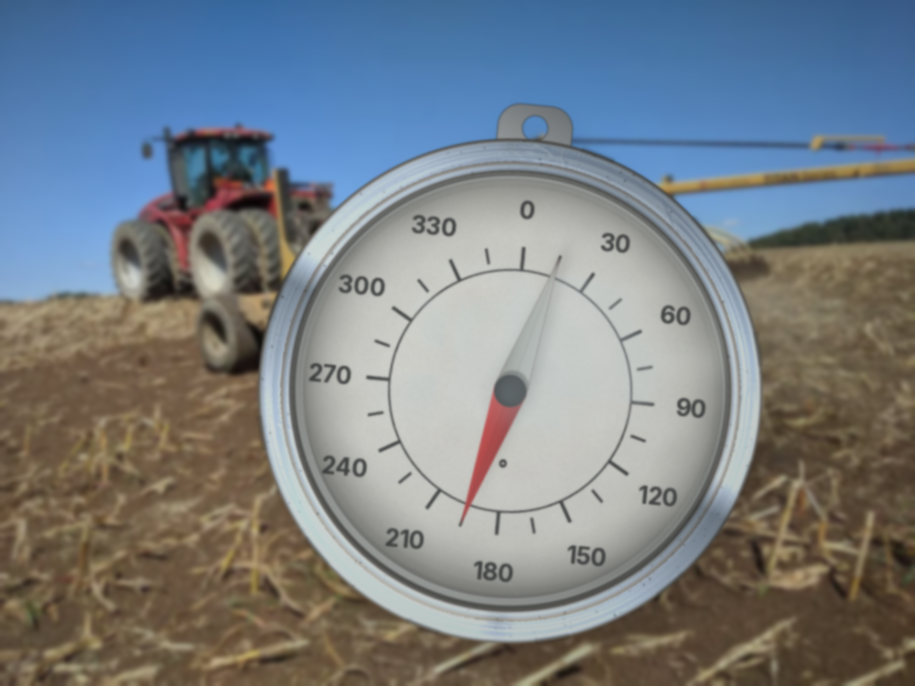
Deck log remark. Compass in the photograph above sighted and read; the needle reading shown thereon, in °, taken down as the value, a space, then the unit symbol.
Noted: 195 °
